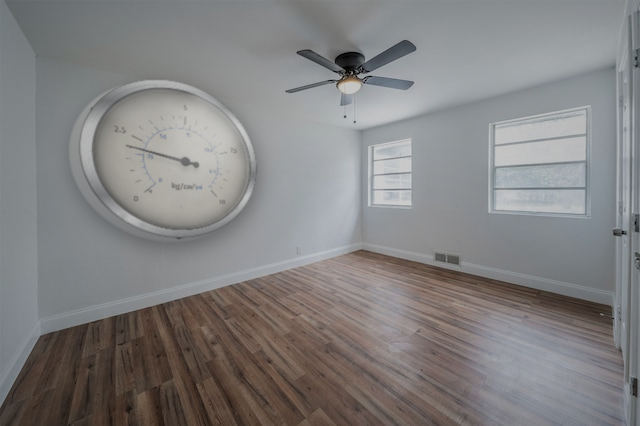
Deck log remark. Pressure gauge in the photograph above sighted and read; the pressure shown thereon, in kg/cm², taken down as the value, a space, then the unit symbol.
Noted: 2 kg/cm²
